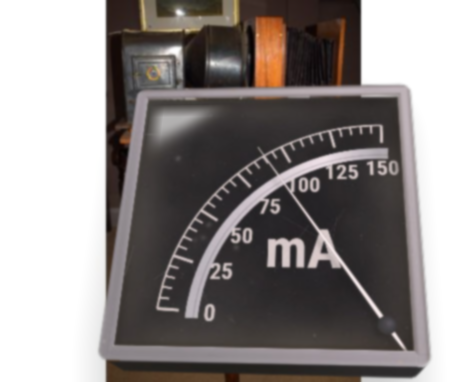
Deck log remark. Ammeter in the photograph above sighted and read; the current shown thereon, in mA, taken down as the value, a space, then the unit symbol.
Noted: 90 mA
